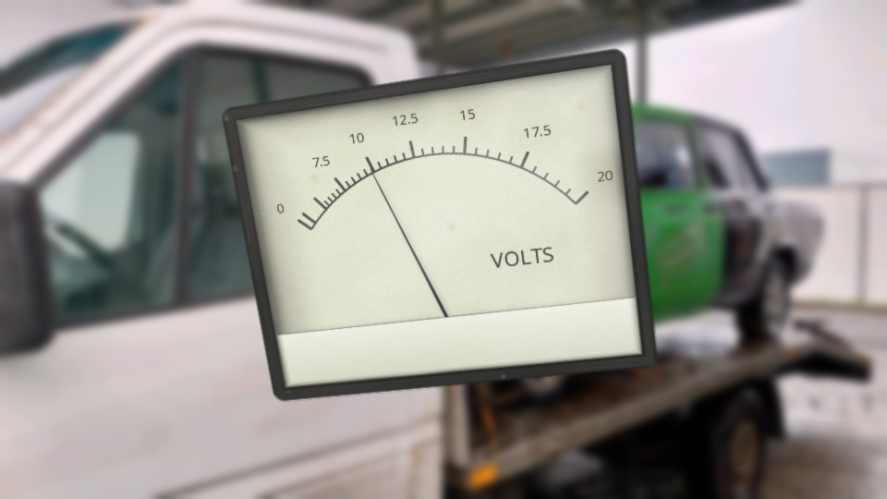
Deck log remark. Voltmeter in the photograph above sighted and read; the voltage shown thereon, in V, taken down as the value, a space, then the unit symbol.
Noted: 10 V
